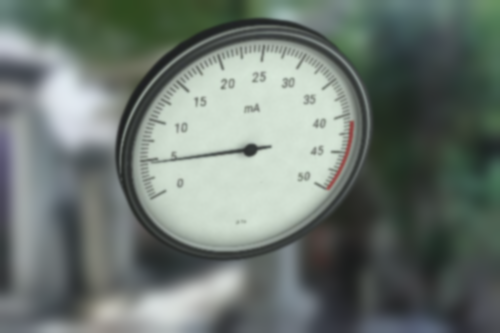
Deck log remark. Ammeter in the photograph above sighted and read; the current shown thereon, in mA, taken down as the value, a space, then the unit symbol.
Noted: 5 mA
